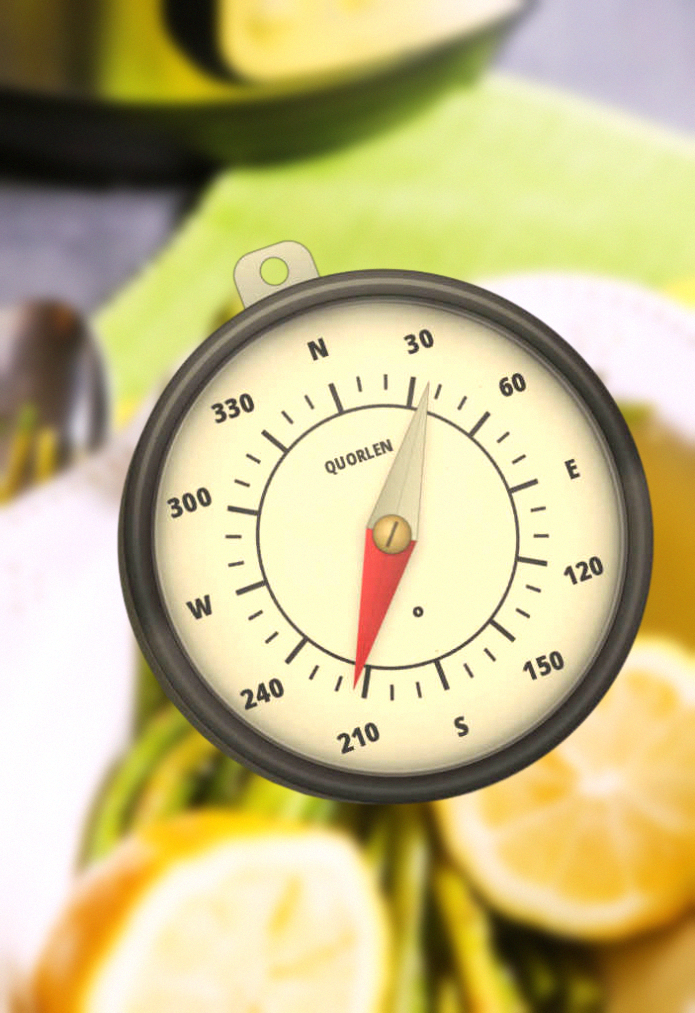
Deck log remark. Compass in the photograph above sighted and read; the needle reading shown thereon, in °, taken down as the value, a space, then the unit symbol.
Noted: 215 °
